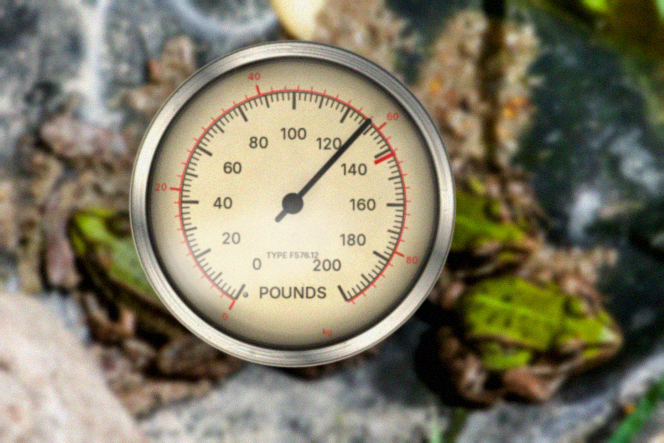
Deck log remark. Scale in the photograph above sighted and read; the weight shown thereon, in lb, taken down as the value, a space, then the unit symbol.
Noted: 128 lb
